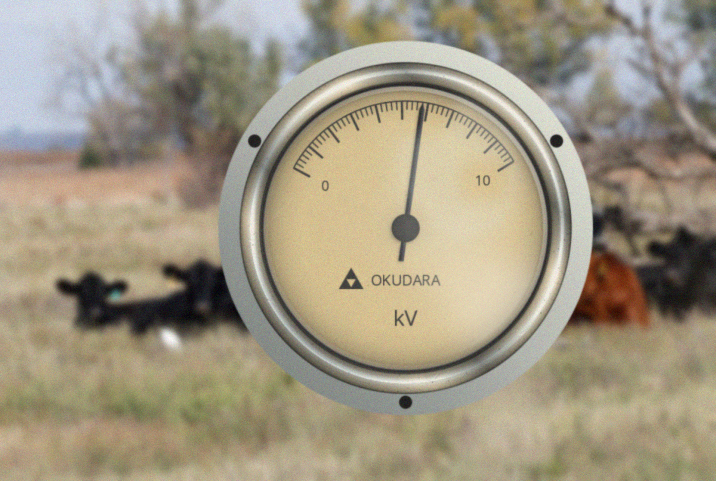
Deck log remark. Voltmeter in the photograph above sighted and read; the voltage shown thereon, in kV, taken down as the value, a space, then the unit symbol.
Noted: 5.8 kV
